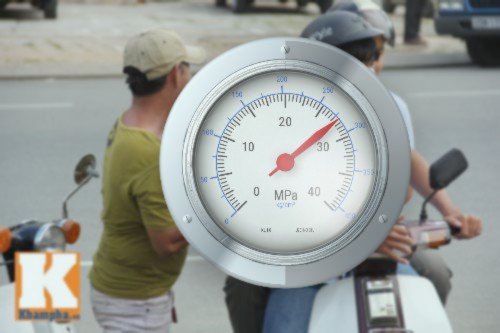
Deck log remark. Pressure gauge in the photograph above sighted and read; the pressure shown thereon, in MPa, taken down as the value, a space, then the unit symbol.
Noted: 27.5 MPa
